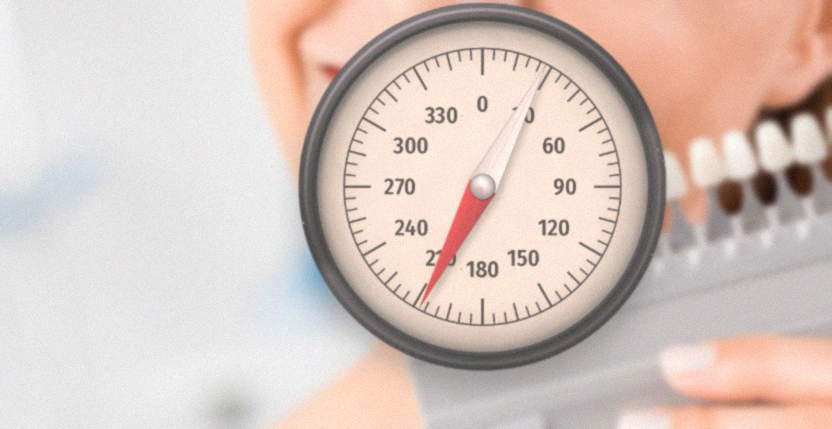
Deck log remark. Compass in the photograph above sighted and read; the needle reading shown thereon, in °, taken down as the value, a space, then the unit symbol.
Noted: 207.5 °
